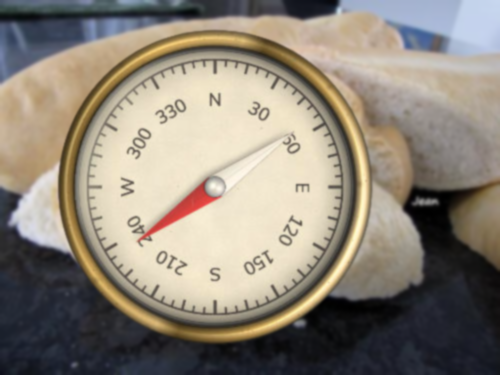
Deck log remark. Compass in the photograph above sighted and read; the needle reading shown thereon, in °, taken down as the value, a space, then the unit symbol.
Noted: 235 °
